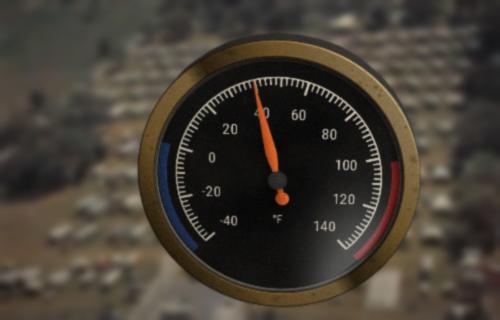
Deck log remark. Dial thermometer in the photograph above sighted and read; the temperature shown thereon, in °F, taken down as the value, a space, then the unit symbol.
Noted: 40 °F
